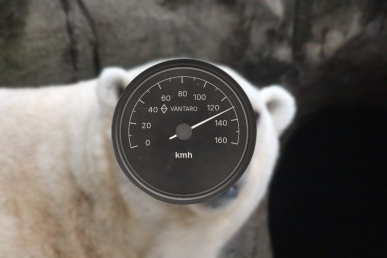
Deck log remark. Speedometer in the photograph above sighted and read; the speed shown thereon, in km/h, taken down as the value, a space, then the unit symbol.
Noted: 130 km/h
